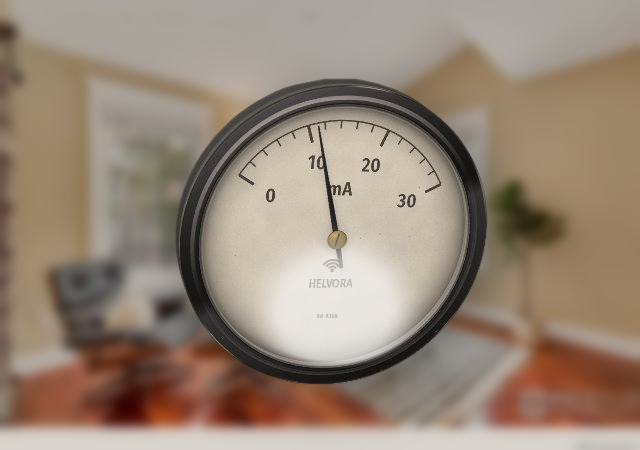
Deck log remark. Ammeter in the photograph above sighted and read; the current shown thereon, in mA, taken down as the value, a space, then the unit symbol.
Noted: 11 mA
